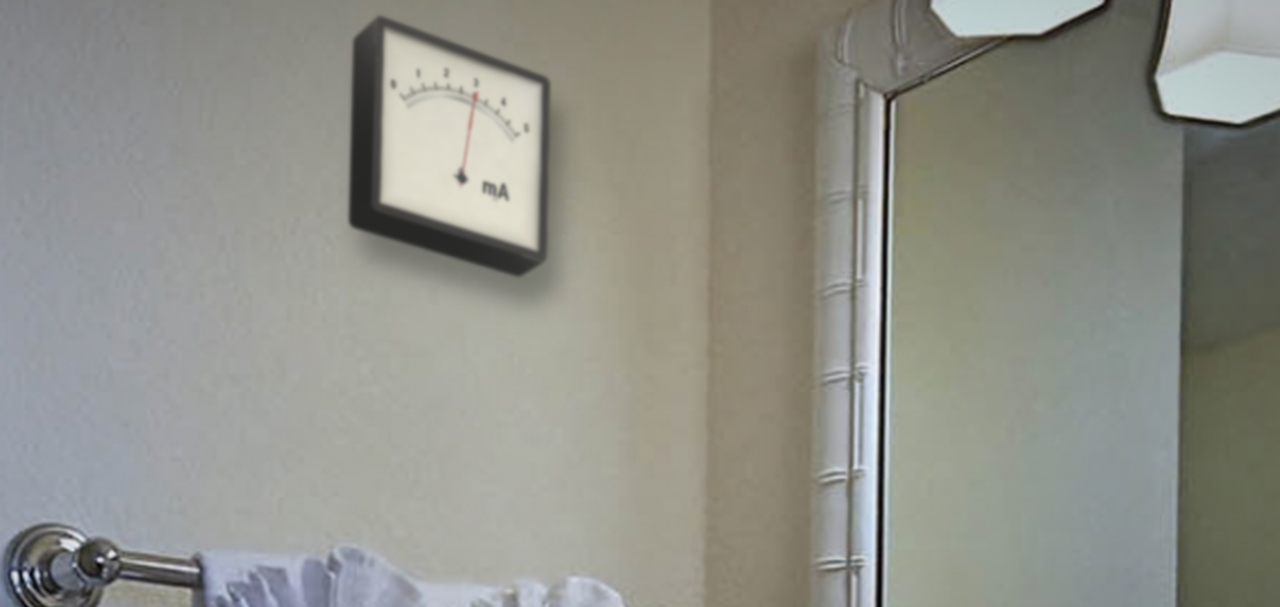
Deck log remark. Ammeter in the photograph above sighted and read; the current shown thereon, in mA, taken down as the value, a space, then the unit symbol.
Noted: 3 mA
